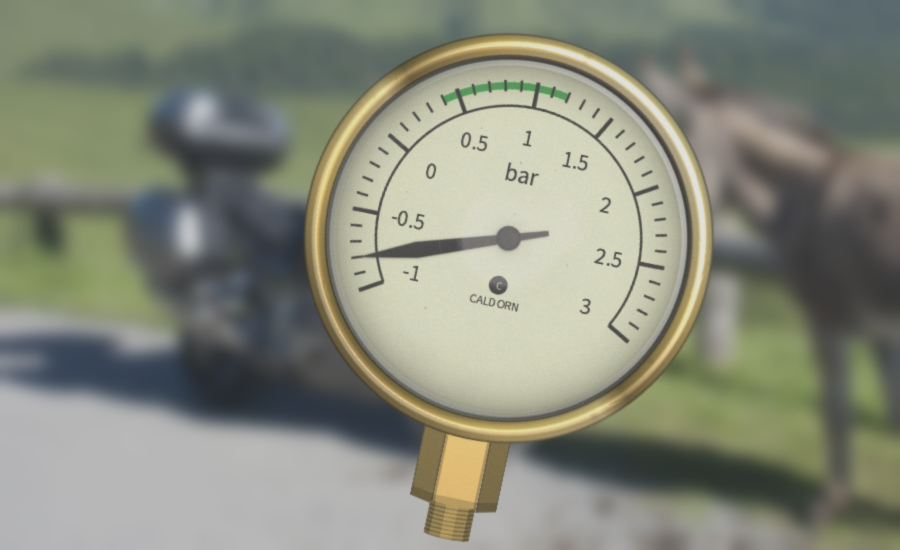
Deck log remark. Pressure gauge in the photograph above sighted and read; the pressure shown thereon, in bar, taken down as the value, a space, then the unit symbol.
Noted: -0.8 bar
